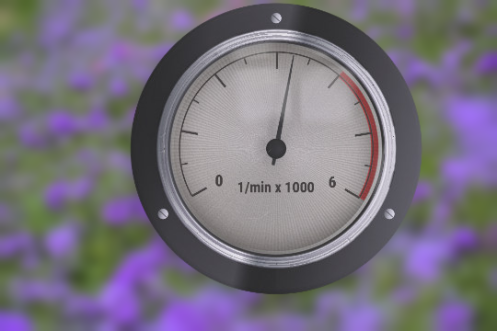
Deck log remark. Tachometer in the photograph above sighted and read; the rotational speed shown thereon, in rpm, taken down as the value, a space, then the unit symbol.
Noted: 3250 rpm
